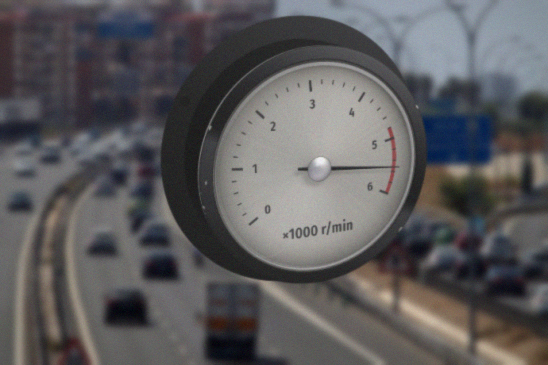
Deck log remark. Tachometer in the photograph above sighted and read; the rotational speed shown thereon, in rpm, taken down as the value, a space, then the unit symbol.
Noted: 5500 rpm
